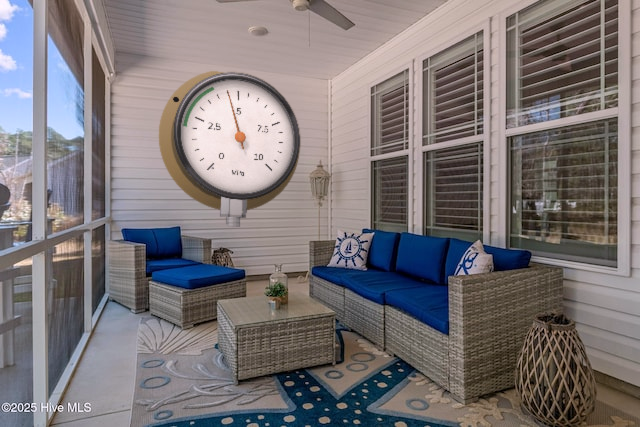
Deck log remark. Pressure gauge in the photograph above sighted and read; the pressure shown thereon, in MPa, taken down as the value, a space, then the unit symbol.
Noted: 4.5 MPa
